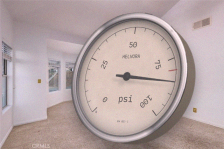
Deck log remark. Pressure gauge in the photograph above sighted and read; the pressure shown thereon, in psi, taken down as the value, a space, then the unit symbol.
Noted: 85 psi
